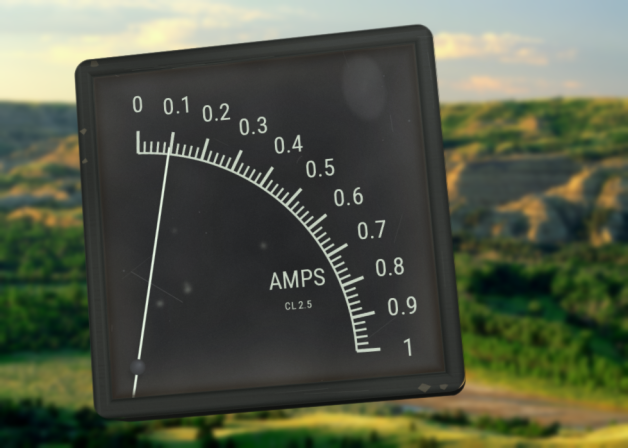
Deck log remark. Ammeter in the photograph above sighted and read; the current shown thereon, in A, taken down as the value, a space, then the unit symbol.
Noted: 0.1 A
